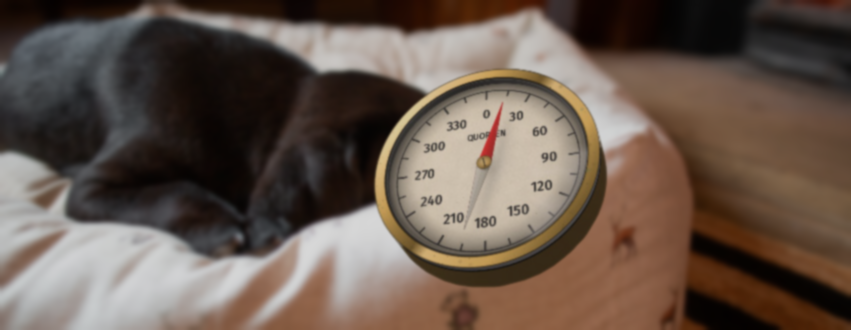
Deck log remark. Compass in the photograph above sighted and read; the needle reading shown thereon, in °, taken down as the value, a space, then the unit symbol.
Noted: 15 °
